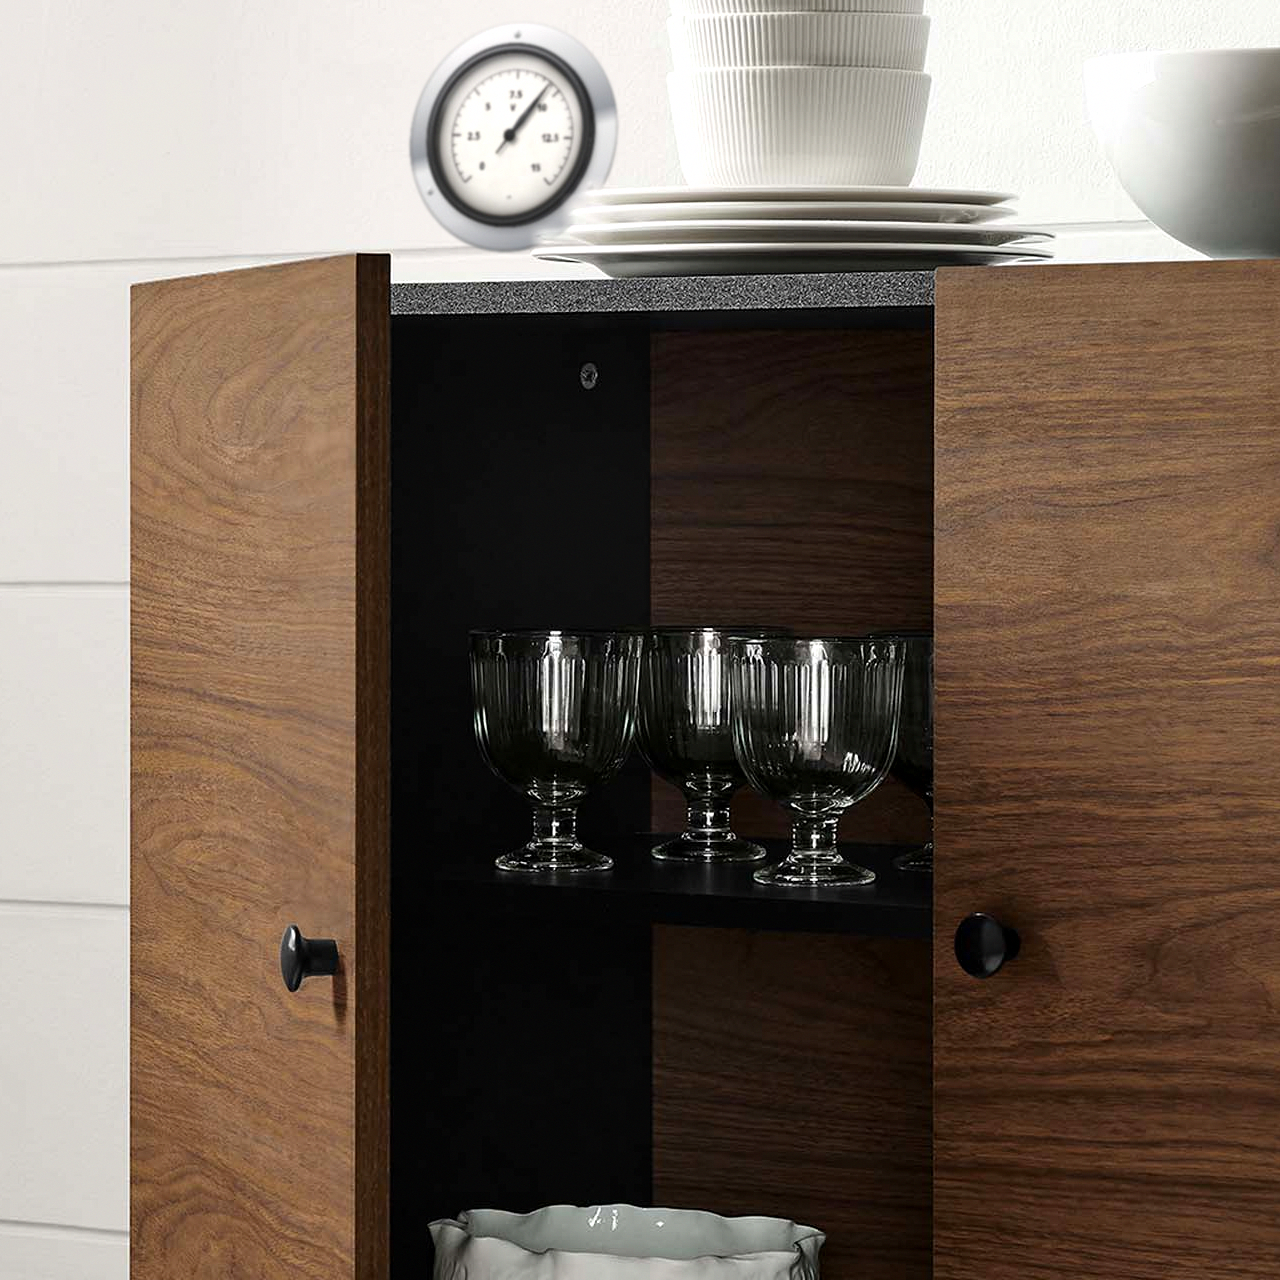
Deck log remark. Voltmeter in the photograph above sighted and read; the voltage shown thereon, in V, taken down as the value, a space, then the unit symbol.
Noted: 9.5 V
